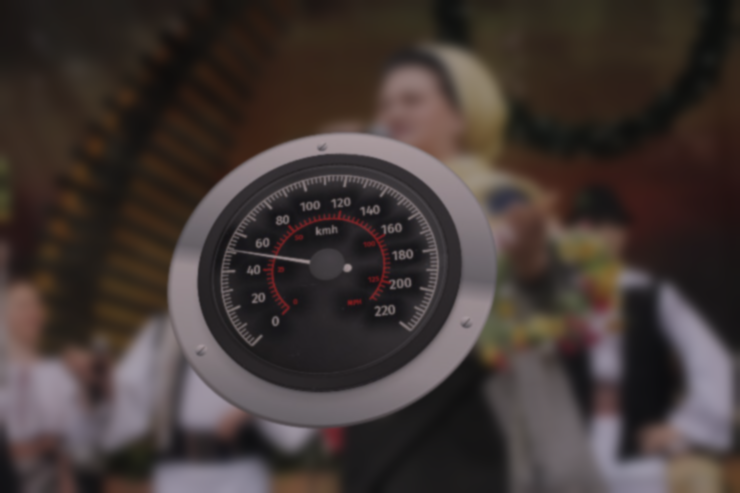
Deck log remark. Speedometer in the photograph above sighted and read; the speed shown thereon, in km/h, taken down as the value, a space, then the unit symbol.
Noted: 50 km/h
